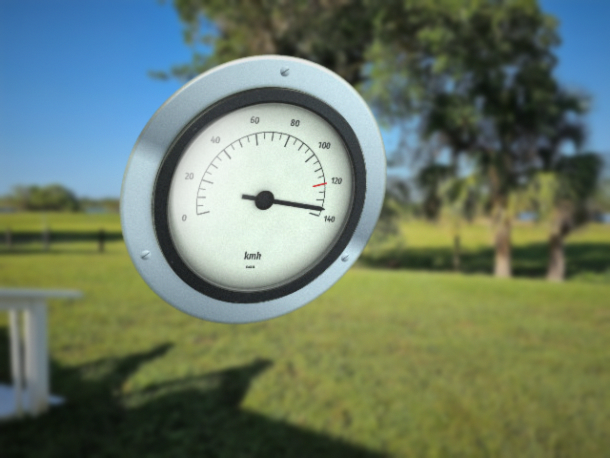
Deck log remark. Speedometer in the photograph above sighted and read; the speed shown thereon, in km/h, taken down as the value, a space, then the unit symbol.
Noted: 135 km/h
